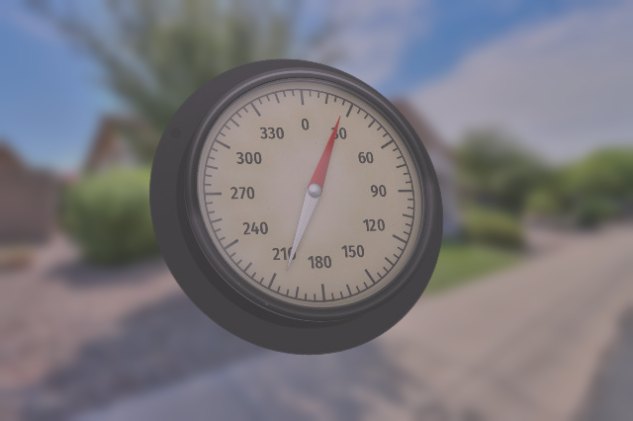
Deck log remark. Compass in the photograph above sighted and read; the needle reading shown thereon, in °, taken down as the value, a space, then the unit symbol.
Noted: 25 °
